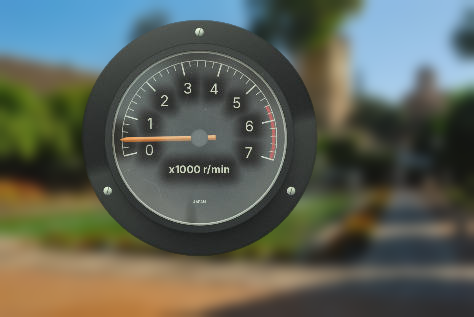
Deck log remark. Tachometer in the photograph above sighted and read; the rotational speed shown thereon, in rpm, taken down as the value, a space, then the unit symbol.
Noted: 400 rpm
